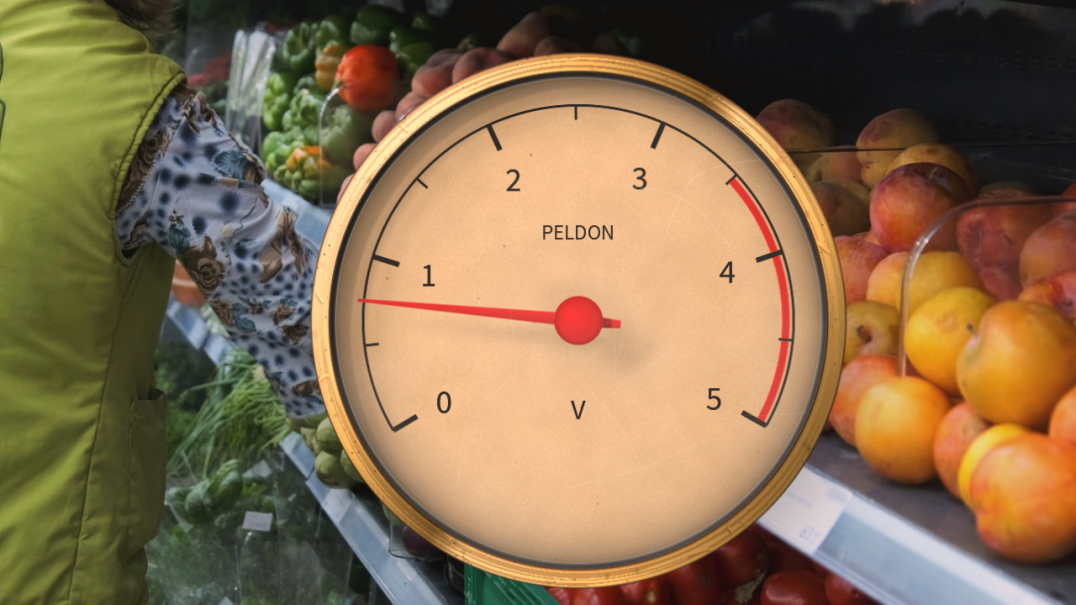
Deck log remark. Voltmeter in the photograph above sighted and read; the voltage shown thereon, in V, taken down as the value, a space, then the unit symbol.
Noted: 0.75 V
